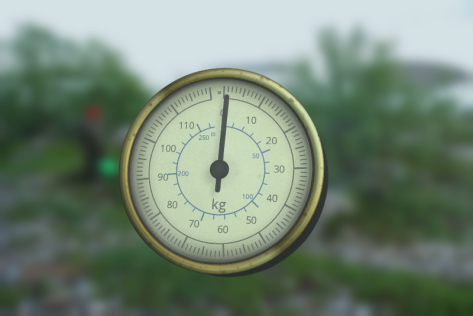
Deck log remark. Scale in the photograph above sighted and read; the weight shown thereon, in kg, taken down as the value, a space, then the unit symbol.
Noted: 1 kg
